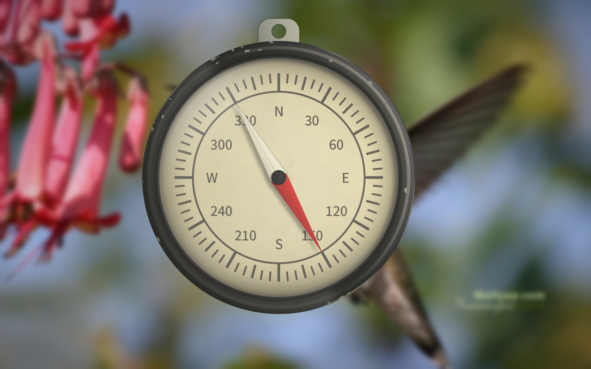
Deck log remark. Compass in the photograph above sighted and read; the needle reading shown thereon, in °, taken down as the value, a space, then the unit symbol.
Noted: 150 °
